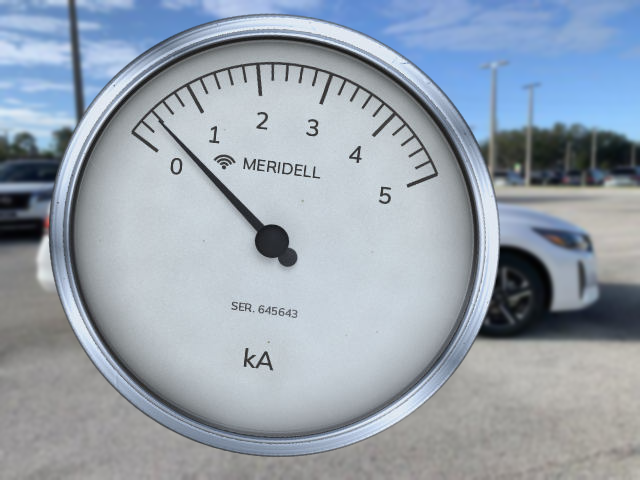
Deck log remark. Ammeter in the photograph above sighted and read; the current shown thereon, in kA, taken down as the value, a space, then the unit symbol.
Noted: 0.4 kA
